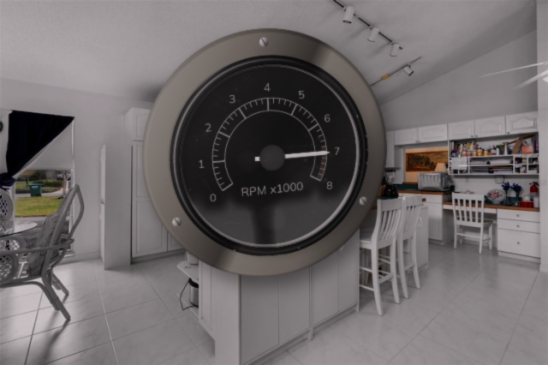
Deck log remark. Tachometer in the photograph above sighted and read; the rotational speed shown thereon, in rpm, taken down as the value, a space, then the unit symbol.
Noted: 7000 rpm
